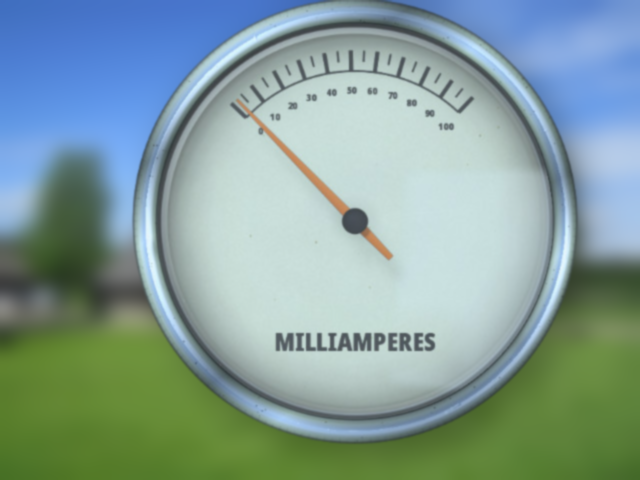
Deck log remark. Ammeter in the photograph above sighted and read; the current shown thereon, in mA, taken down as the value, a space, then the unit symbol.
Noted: 2.5 mA
